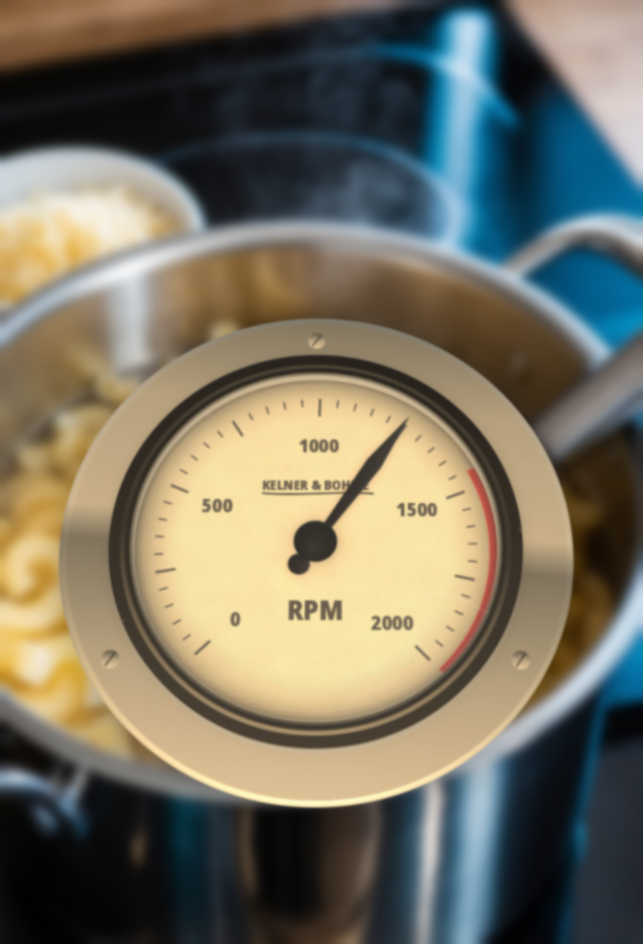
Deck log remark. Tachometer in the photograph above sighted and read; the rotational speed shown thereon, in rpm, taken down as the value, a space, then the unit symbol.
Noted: 1250 rpm
